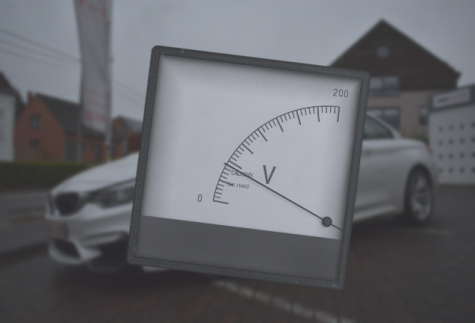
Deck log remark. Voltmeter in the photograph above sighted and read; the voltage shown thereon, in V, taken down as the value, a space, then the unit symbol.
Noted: 45 V
